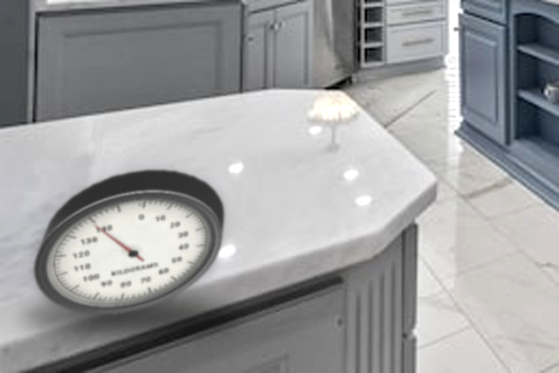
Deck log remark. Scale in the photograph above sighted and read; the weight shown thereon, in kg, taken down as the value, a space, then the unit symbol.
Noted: 140 kg
